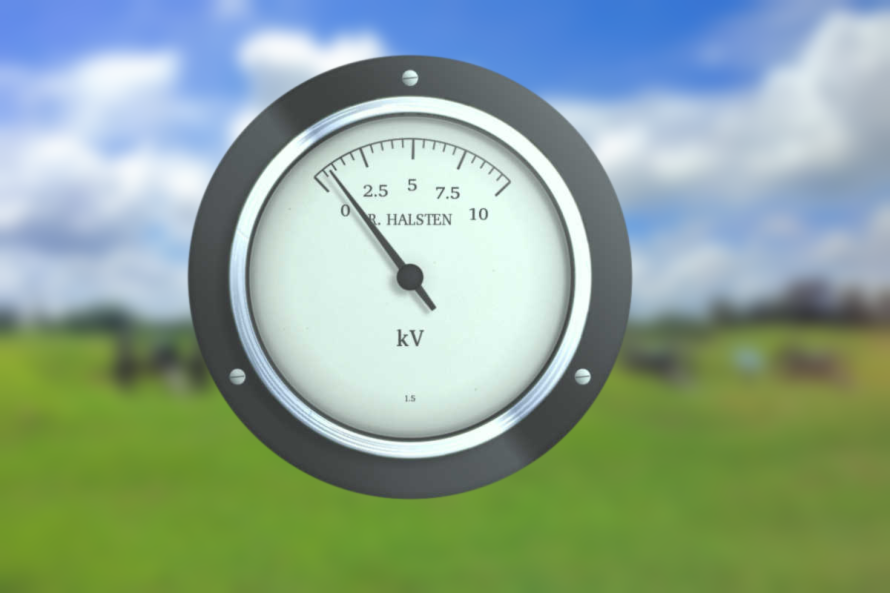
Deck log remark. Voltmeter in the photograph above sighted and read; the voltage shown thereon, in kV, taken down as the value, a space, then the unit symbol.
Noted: 0.75 kV
